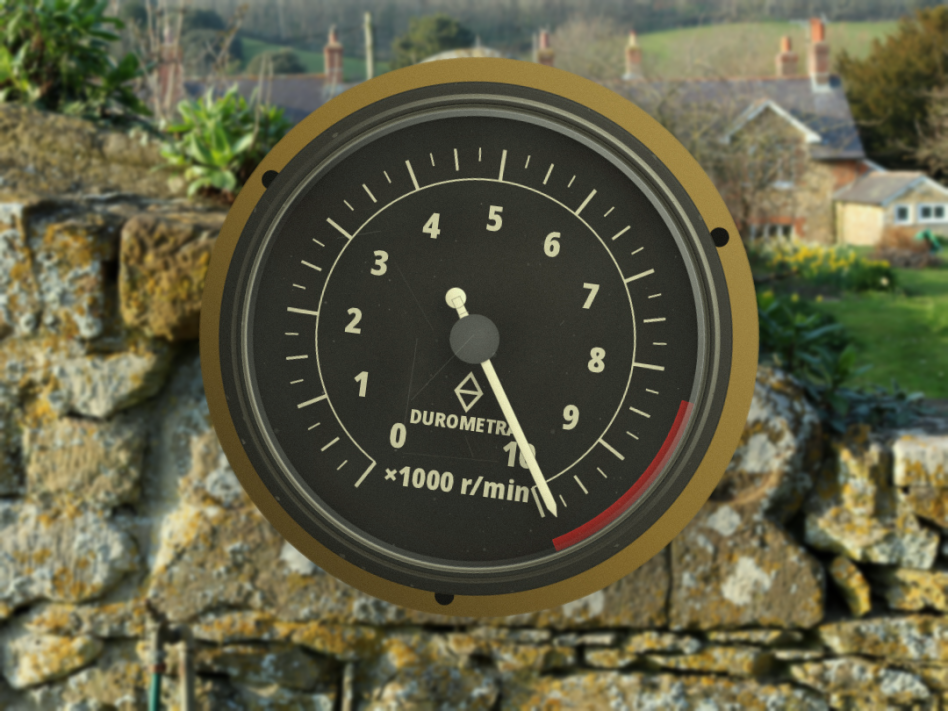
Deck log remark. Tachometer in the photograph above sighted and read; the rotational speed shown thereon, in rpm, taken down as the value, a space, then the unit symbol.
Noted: 9875 rpm
